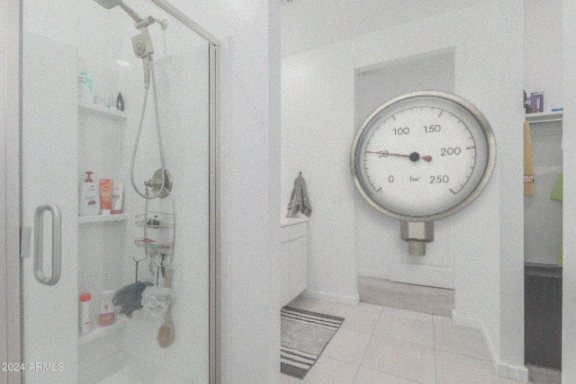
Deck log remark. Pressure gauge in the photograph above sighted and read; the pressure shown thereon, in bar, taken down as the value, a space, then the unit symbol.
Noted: 50 bar
